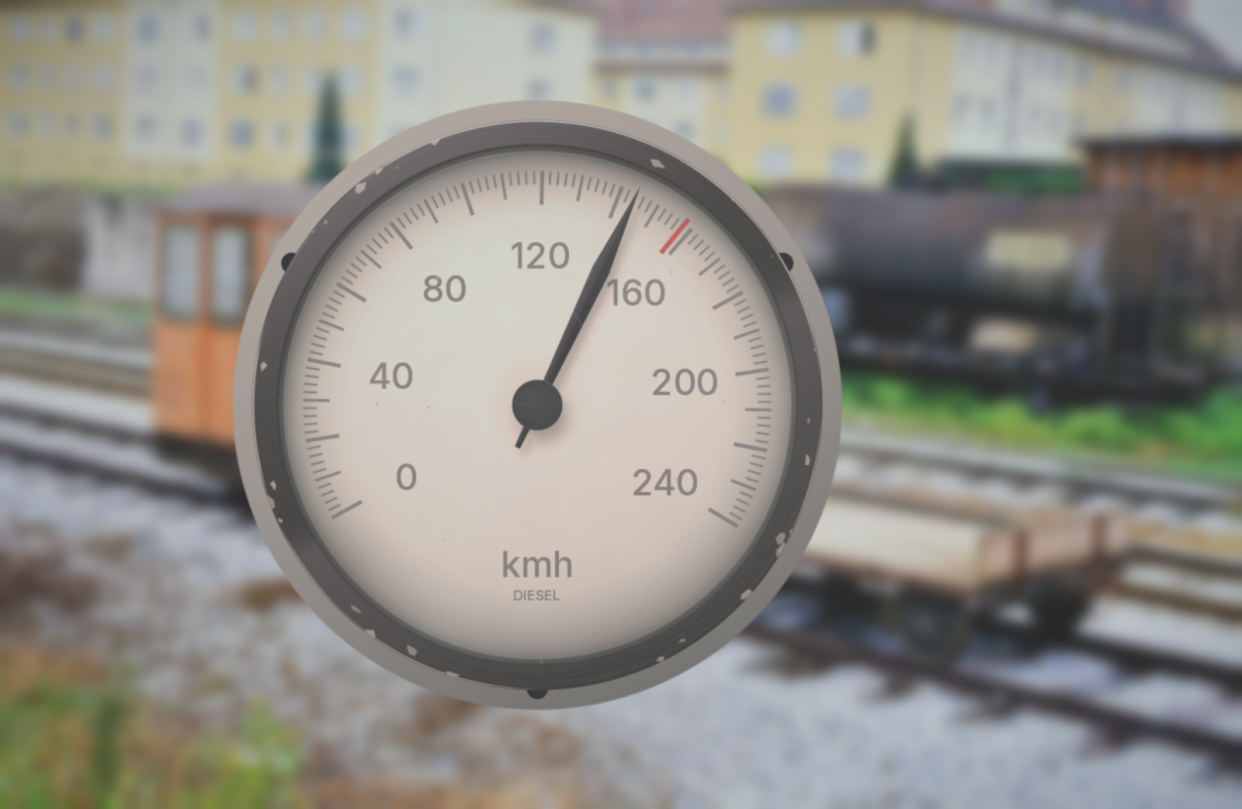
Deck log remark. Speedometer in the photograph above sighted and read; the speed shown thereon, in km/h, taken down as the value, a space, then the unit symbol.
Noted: 144 km/h
